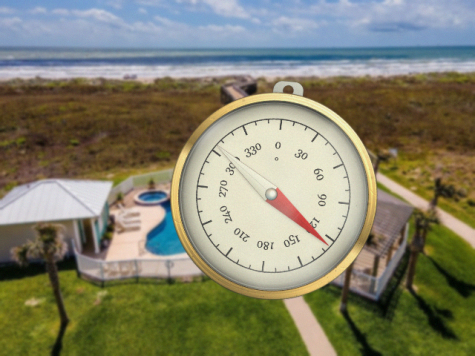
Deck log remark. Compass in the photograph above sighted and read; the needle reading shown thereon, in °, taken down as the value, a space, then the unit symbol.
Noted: 125 °
